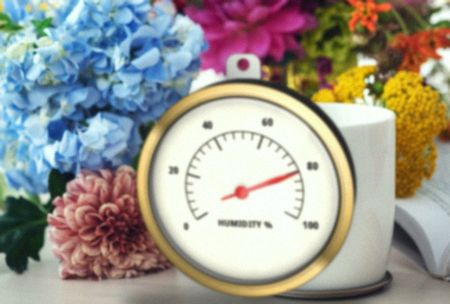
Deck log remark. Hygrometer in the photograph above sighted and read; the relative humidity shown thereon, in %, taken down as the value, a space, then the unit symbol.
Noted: 80 %
